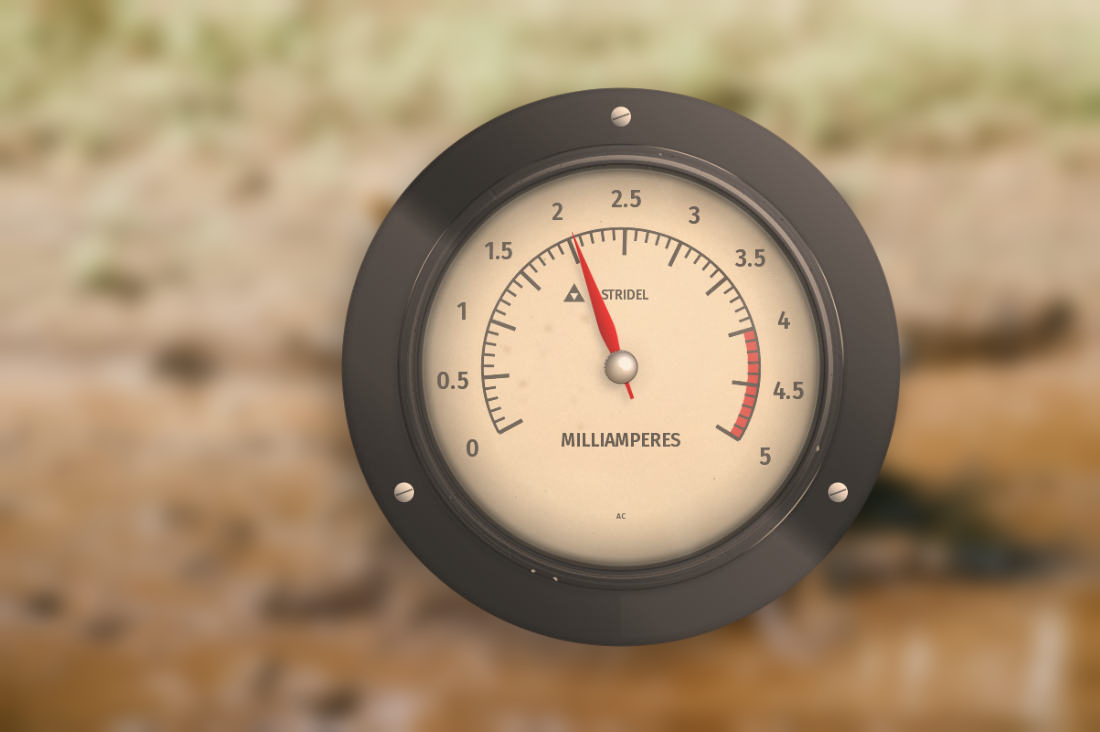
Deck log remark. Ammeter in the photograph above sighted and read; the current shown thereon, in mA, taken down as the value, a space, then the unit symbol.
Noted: 2.05 mA
